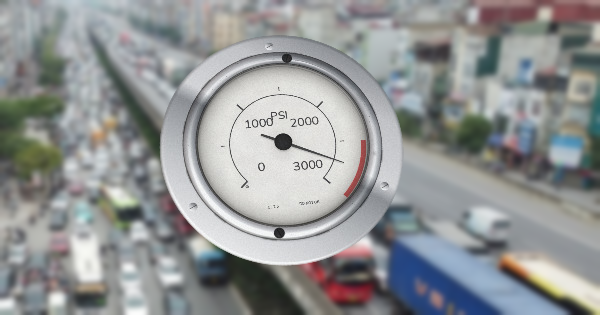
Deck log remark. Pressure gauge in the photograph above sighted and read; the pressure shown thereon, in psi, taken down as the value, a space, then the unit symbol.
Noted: 2750 psi
